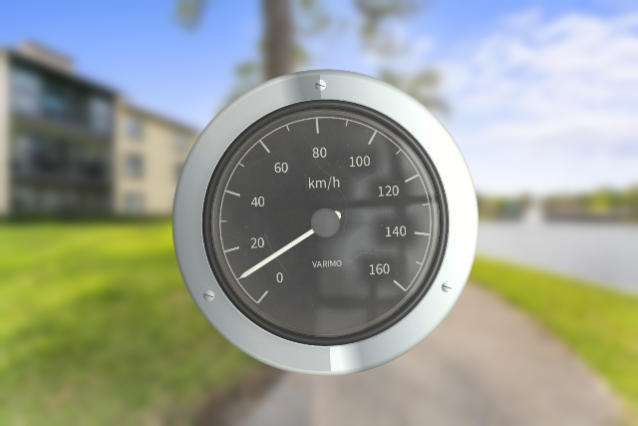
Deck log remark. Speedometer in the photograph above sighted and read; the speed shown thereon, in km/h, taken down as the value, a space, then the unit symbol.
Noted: 10 km/h
